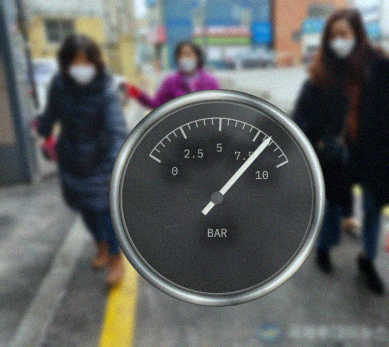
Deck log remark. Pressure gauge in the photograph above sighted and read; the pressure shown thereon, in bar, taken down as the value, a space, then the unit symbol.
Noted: 8.25 bar
